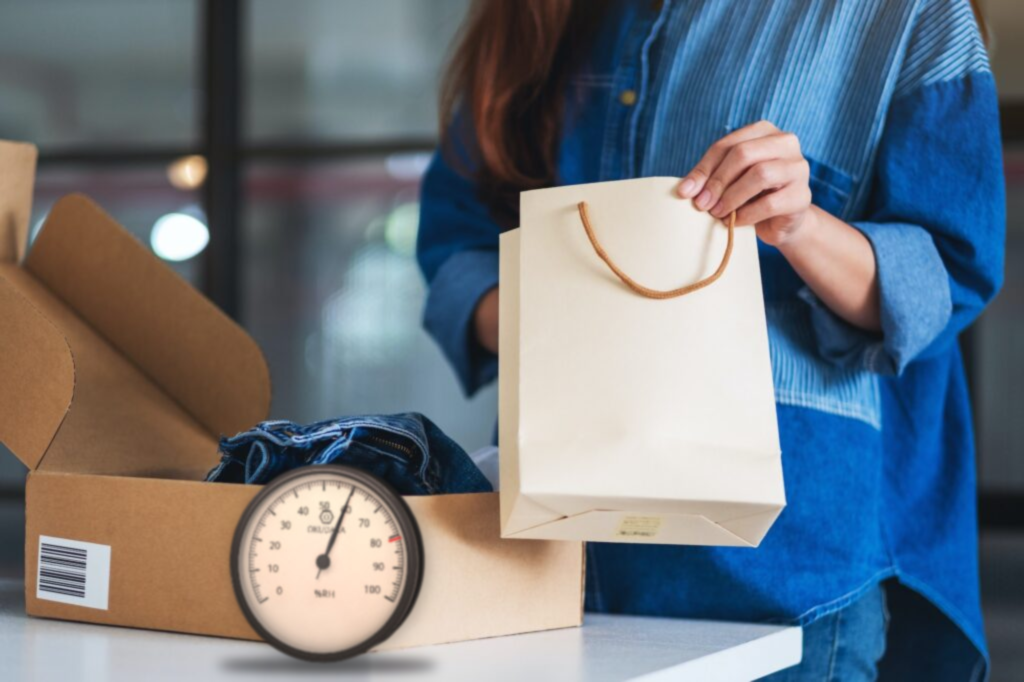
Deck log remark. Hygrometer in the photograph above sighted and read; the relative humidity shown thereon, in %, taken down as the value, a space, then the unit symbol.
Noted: 60 %
